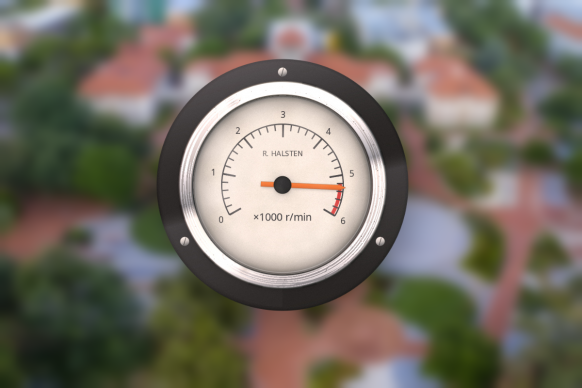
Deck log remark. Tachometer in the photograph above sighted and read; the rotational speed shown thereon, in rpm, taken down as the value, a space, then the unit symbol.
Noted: 5300 rpm
